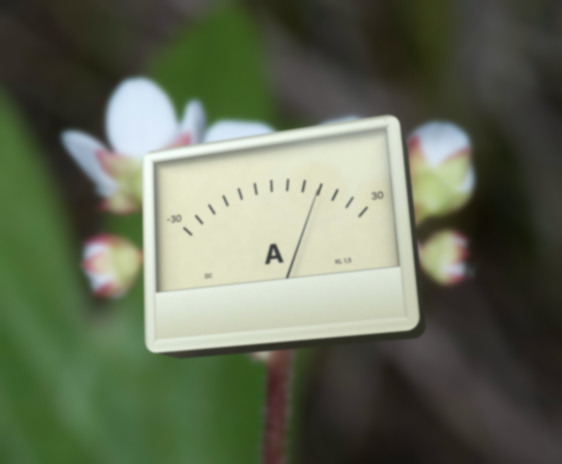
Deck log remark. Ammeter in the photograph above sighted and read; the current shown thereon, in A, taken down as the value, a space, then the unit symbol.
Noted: 15 A
